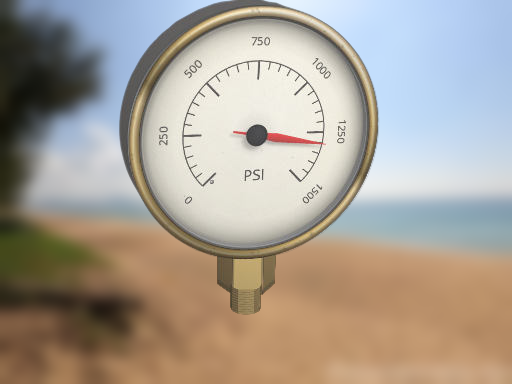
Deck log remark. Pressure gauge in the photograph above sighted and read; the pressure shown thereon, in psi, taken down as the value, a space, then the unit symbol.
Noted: 1300 psi
